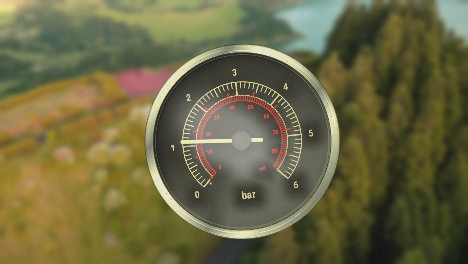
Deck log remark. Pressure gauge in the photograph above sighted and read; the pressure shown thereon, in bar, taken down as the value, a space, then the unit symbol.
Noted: 1.1 bar
